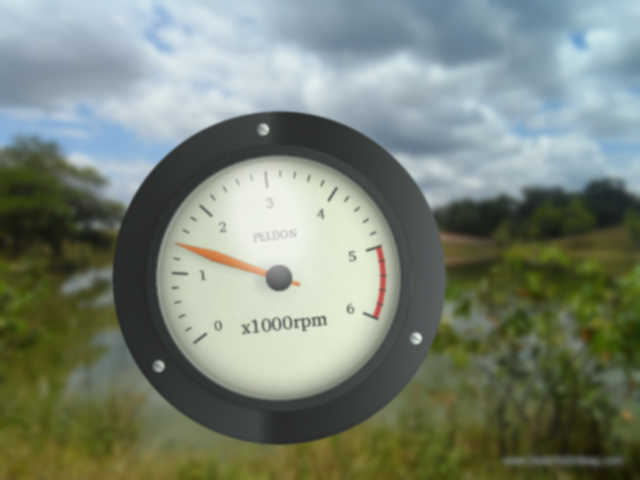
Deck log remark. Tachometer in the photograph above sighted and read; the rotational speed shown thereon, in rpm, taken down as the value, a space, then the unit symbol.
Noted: 1400 rpm
